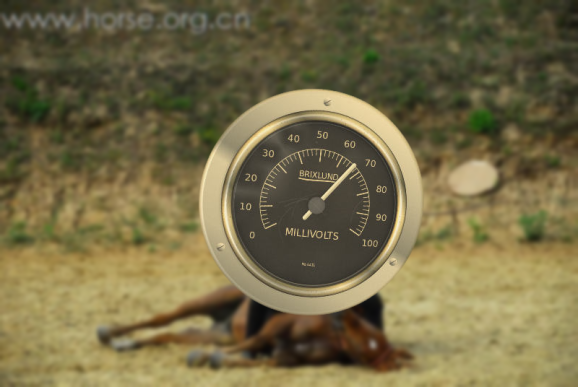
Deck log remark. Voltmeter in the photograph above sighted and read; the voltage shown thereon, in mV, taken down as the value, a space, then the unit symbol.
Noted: 66 mV
